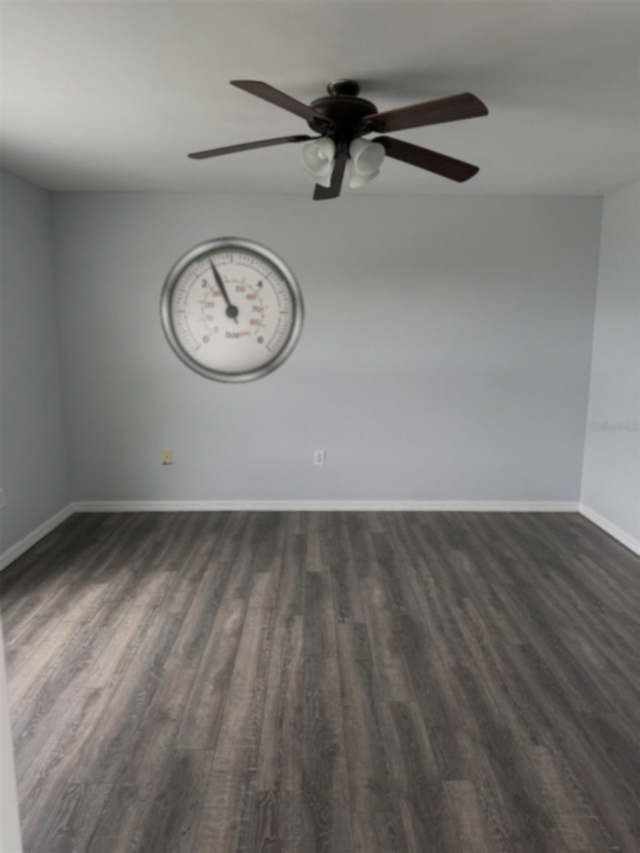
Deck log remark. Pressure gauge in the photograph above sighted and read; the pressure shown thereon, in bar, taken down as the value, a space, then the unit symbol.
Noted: 2.5 bar
